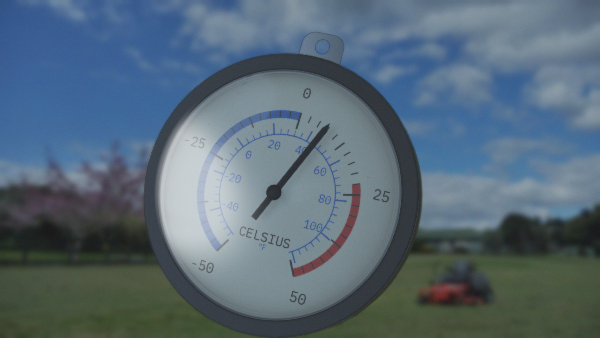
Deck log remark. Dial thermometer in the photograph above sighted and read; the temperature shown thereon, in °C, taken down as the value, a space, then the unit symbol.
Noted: 7.5 °C
